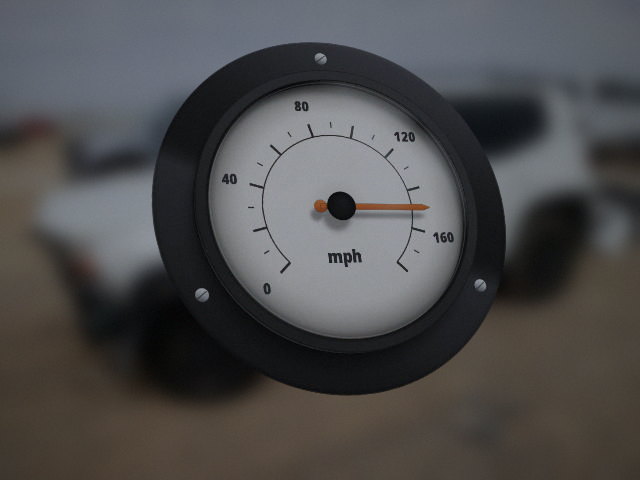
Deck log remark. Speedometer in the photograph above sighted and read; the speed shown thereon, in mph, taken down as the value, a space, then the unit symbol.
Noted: 150 mph
